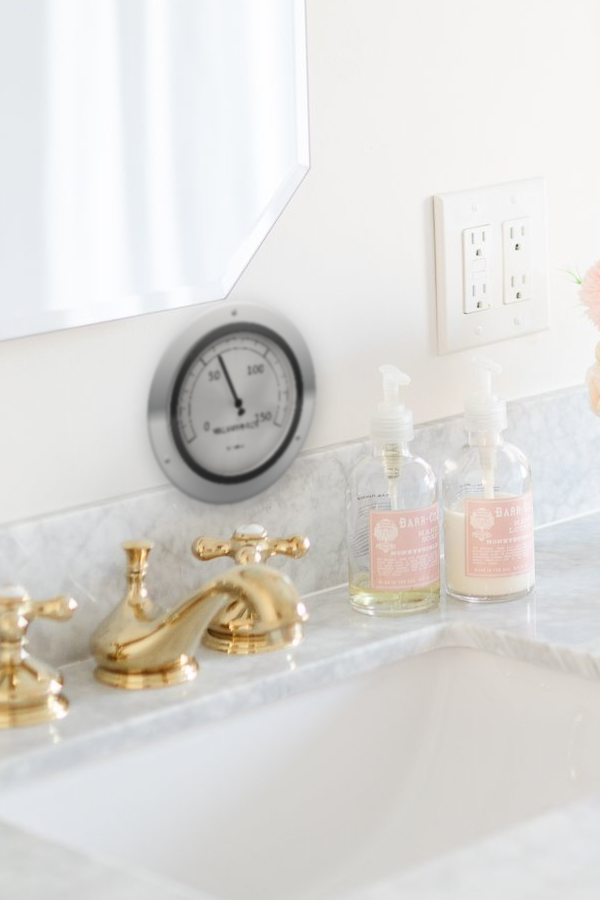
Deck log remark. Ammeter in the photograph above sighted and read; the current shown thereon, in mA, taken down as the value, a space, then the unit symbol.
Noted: 60 mA
